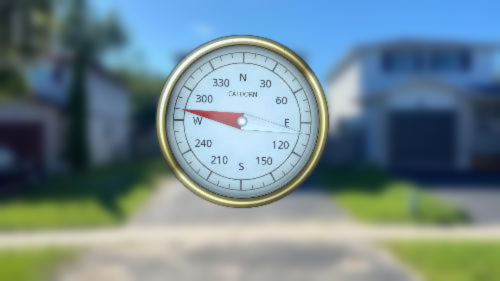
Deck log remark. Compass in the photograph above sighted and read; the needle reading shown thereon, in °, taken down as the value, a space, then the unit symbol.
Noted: 280 °
